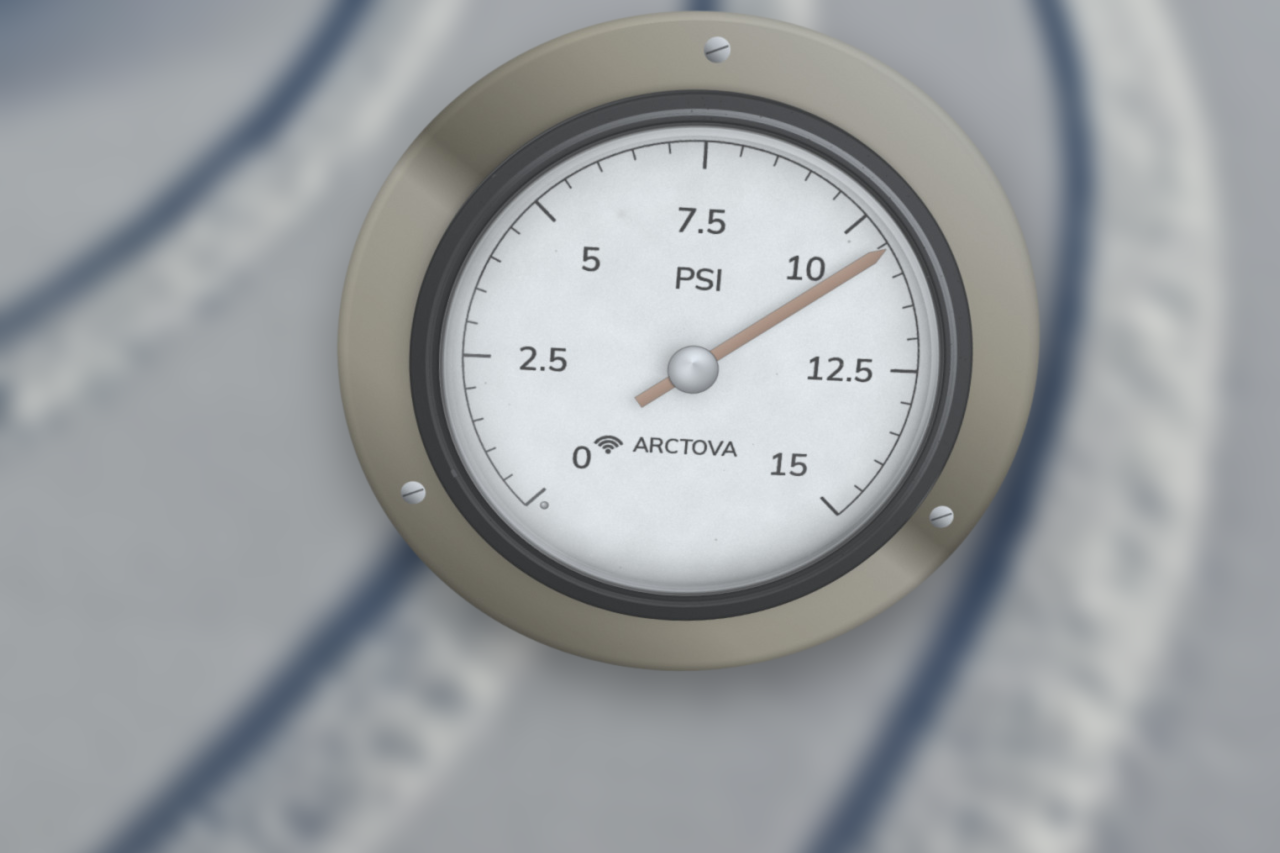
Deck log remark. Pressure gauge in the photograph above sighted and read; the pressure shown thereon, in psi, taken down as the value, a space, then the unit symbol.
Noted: 10.5 psi
